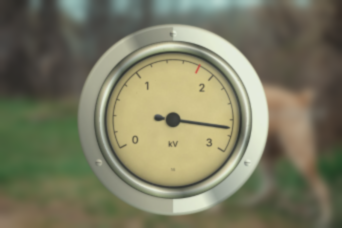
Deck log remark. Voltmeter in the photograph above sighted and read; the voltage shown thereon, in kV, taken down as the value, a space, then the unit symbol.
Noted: 2.7 kV
